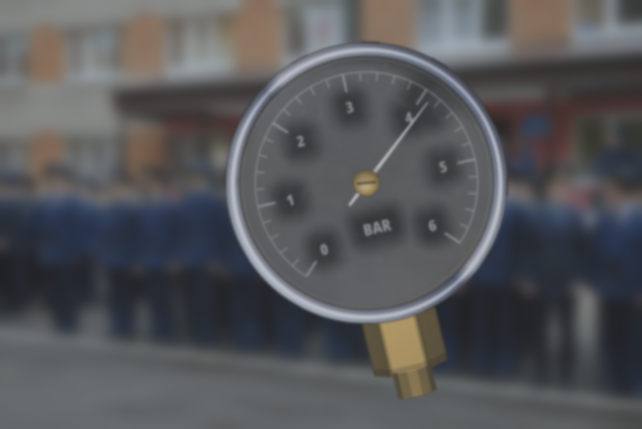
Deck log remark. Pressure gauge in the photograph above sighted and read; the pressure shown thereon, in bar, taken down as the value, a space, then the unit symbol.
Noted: 4.1 bar
